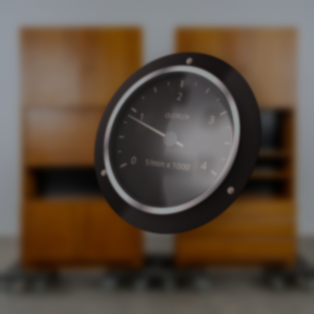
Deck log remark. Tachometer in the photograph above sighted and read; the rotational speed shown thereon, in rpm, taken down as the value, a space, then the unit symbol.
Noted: 875 rpm
